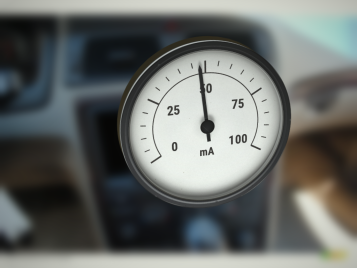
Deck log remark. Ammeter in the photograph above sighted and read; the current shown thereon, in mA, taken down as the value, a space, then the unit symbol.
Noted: 47.5 mA
